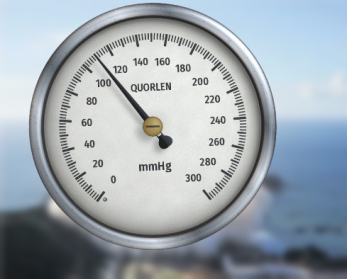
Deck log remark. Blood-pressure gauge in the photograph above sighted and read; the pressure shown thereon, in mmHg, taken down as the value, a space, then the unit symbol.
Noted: 110 mmHg
